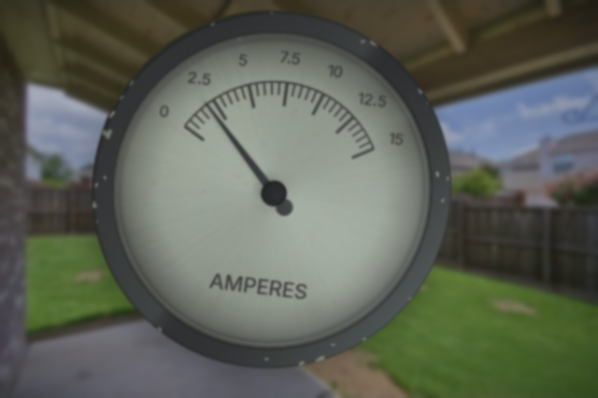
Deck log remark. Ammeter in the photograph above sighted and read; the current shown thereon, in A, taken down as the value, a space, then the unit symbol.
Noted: 2 A
